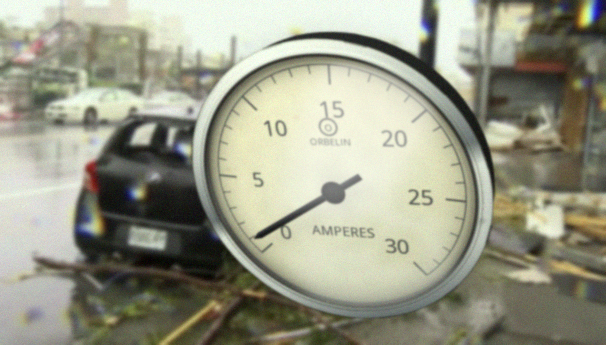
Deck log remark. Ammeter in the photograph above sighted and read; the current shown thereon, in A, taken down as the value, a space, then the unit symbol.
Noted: 1 A
